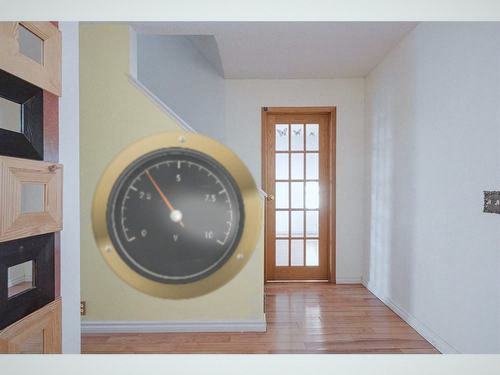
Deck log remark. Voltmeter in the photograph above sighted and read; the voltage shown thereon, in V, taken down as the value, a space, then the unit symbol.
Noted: 3.5 V
